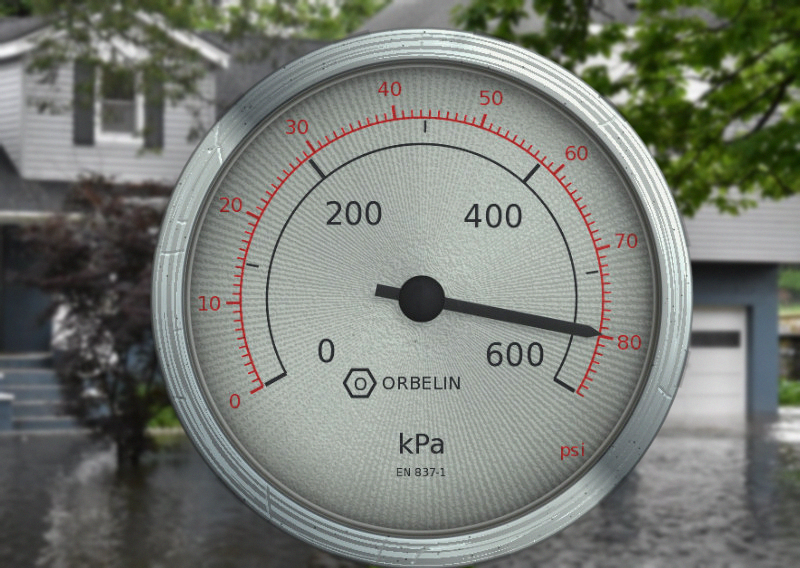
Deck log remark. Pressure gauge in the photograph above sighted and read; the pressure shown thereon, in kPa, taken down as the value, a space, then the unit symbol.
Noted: 550 kPa
